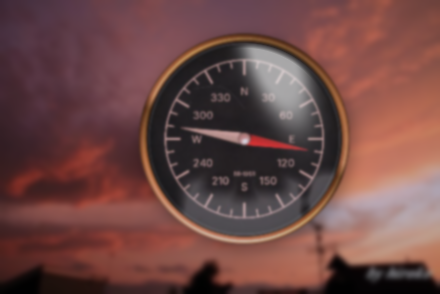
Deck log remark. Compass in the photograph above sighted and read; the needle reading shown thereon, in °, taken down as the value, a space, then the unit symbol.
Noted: 100 °
